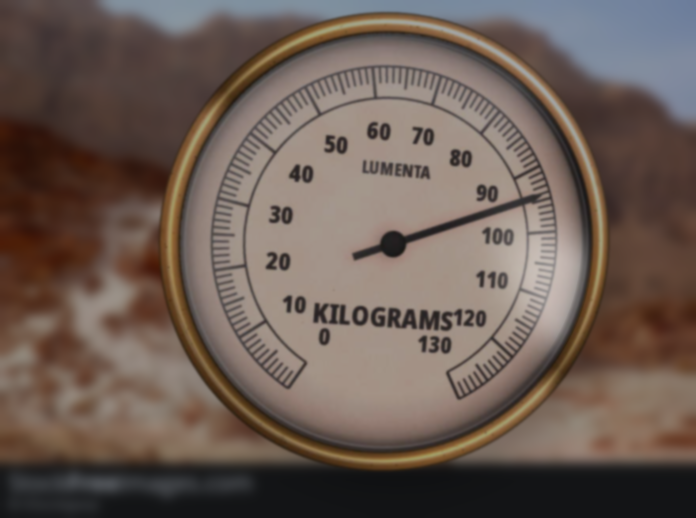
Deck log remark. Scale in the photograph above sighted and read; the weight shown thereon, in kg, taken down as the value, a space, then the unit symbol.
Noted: 94 kg
